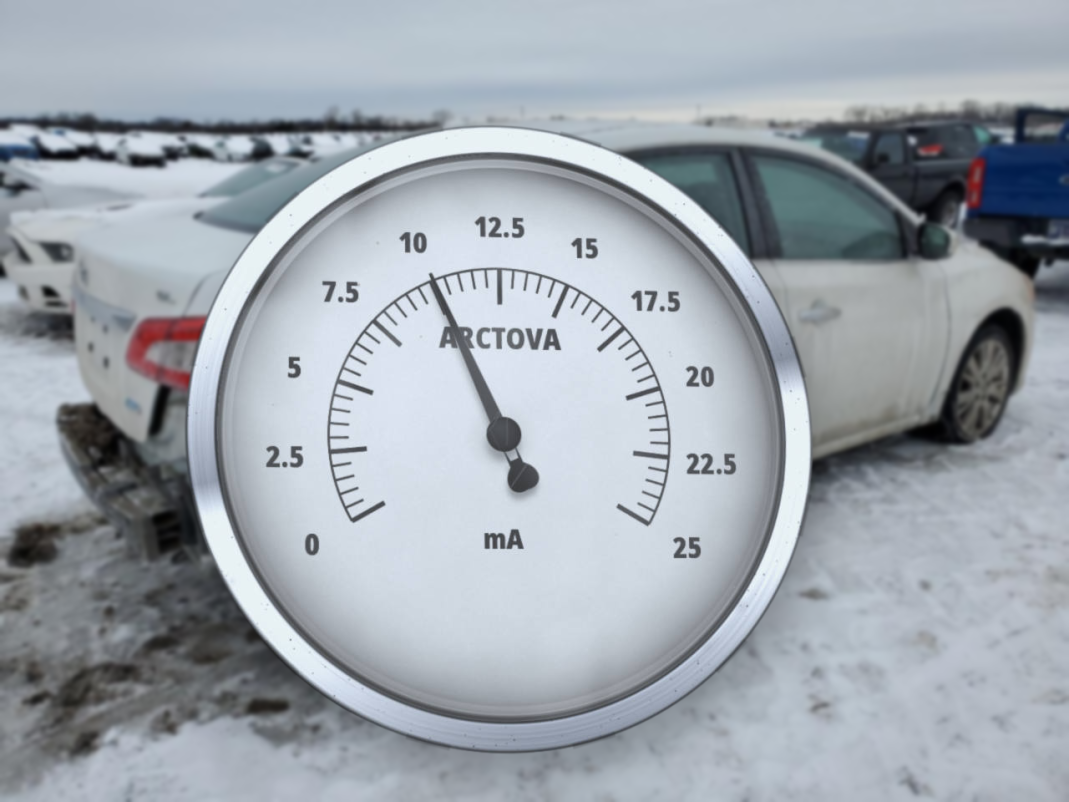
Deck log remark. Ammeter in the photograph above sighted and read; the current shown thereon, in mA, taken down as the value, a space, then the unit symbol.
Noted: 10 mA
